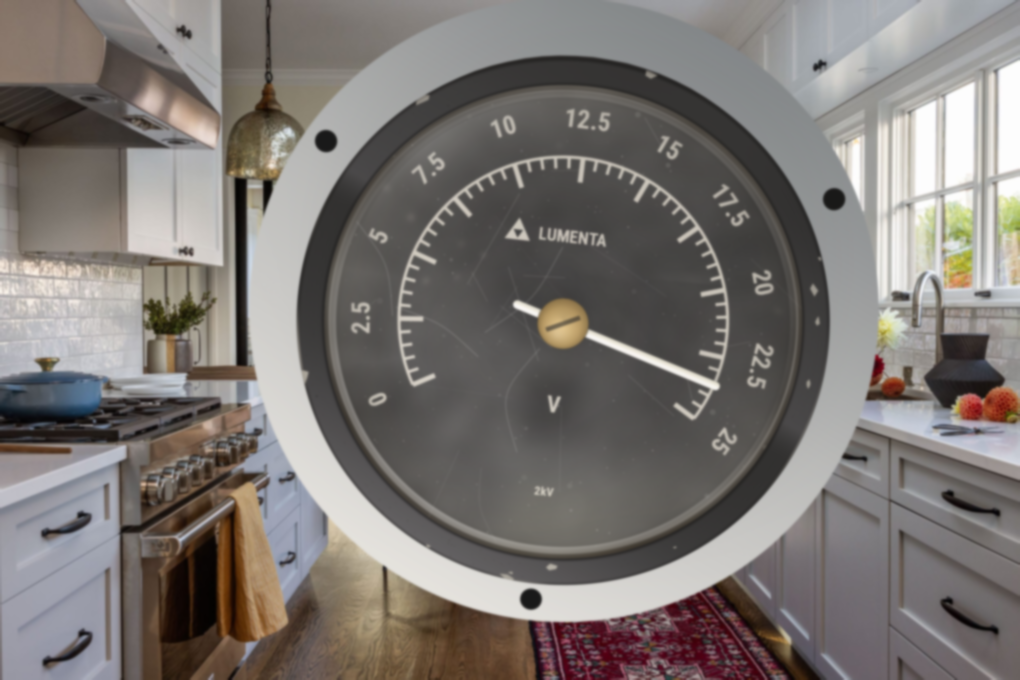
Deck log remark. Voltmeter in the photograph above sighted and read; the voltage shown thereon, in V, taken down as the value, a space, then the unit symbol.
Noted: 23.5 V
